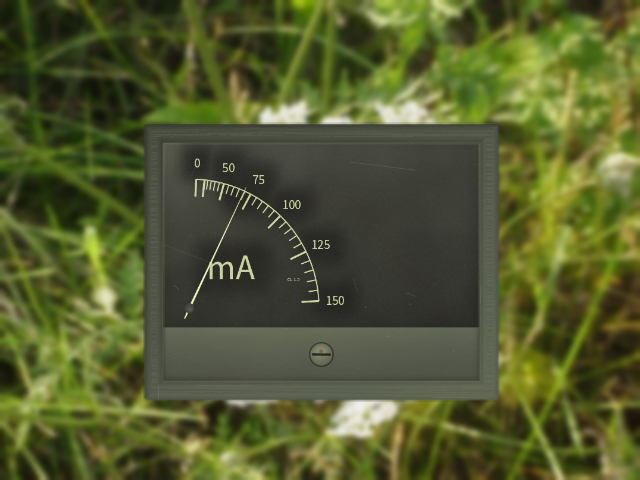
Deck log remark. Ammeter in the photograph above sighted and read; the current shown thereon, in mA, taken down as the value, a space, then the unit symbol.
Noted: 70 mA
